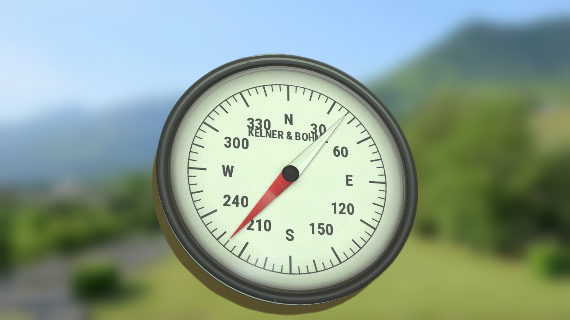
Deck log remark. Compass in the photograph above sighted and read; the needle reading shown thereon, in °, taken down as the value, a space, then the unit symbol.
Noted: 220 °
